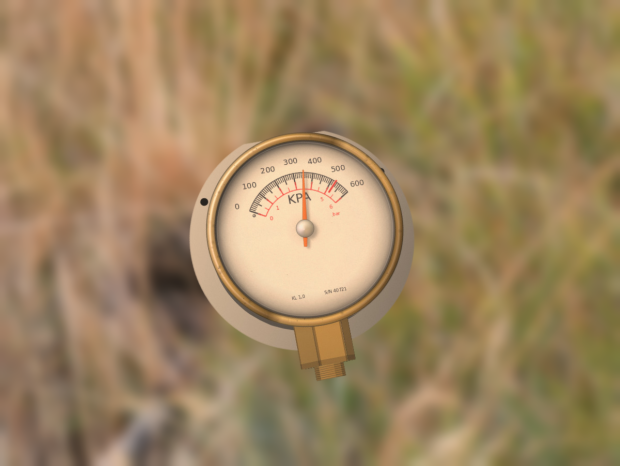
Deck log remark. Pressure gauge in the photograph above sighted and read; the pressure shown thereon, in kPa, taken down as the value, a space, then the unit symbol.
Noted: 350 kPa
